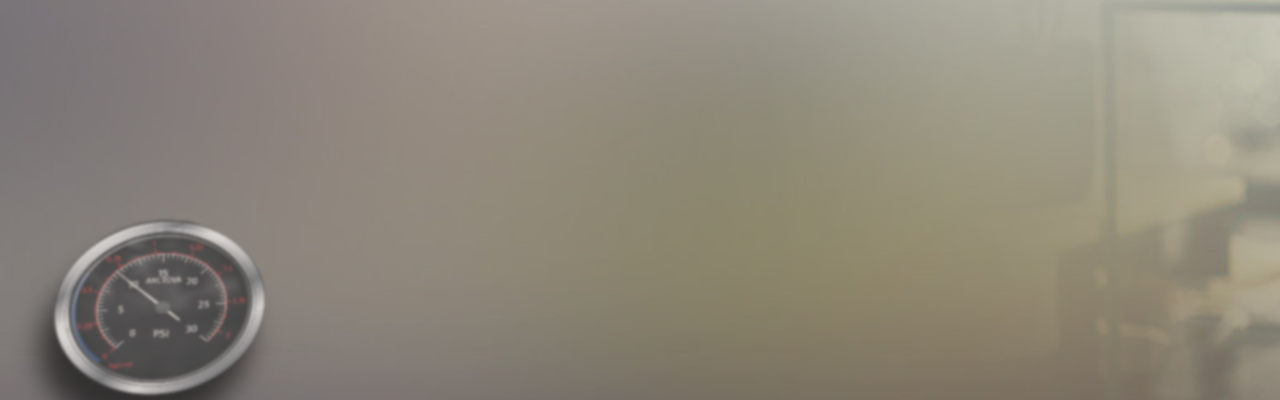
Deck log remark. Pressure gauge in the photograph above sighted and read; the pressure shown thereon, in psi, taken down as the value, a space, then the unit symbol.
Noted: 10 psi
